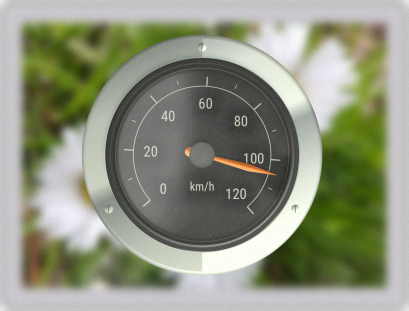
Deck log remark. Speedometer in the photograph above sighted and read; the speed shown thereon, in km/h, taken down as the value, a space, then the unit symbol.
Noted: 105 km/h
